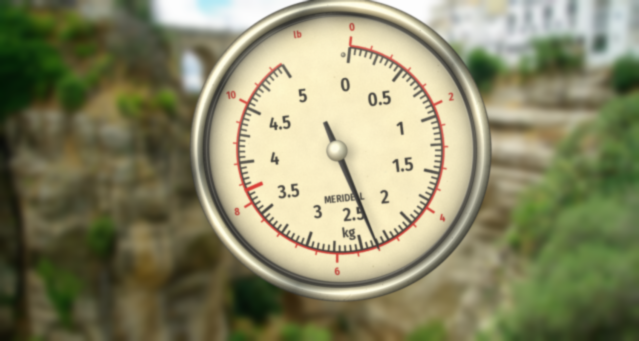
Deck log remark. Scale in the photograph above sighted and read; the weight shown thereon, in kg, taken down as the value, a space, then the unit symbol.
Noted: 2.35 kg
